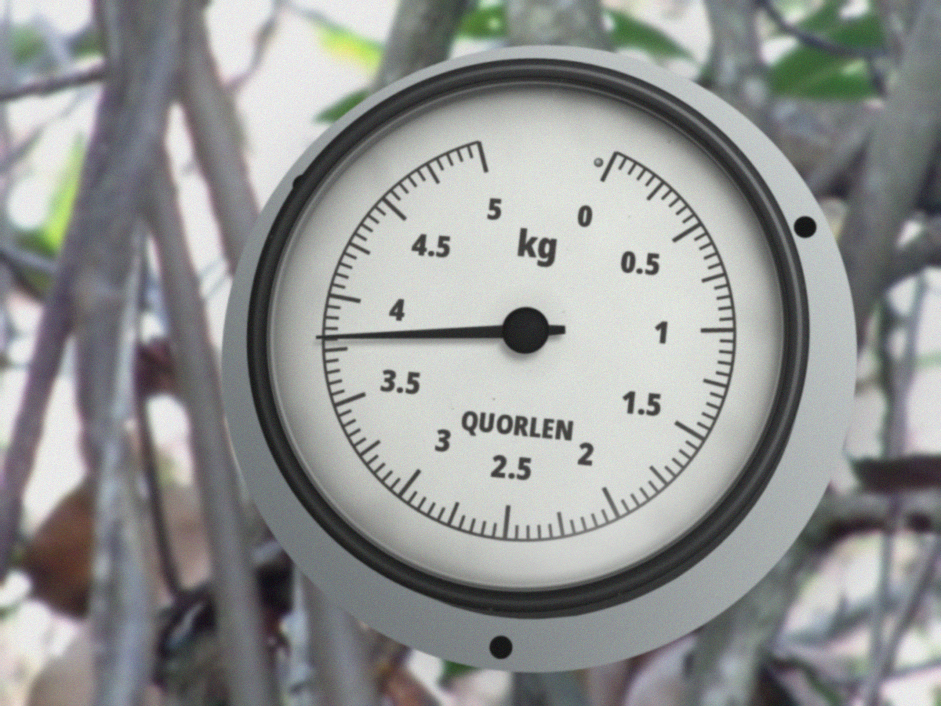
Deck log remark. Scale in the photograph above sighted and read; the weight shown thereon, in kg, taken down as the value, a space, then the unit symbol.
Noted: 3.8 kg
